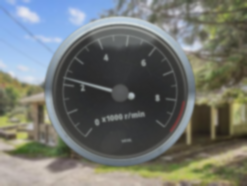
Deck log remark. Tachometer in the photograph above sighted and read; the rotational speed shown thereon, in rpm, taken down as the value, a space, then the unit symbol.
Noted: 2250 rpm
